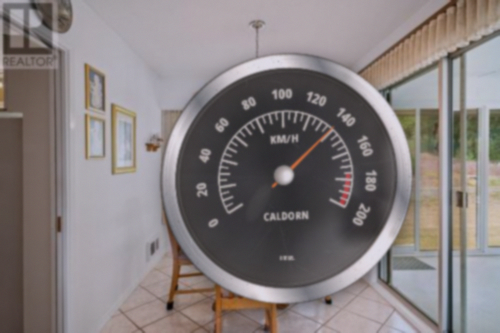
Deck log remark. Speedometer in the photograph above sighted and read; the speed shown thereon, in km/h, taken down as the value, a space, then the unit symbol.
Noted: 140 km/h
